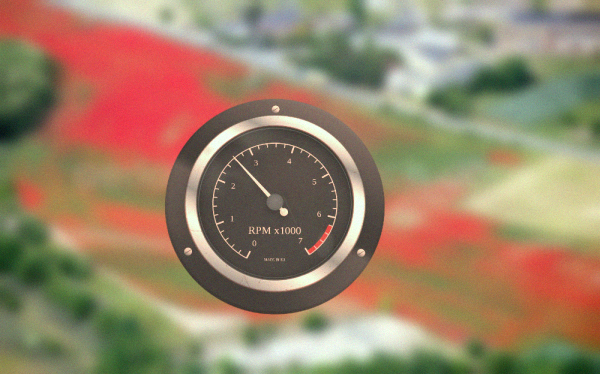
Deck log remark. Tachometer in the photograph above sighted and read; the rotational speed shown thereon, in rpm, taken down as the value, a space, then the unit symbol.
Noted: 2600 rpm
